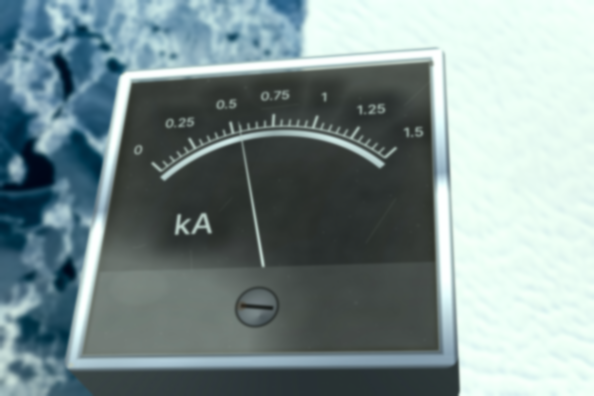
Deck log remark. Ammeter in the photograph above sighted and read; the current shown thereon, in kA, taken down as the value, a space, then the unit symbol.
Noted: 0.55 kA
